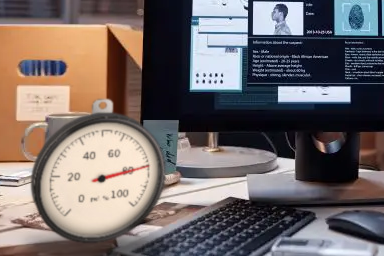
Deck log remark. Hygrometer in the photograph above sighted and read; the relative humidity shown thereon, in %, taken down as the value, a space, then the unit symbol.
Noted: 80 %
